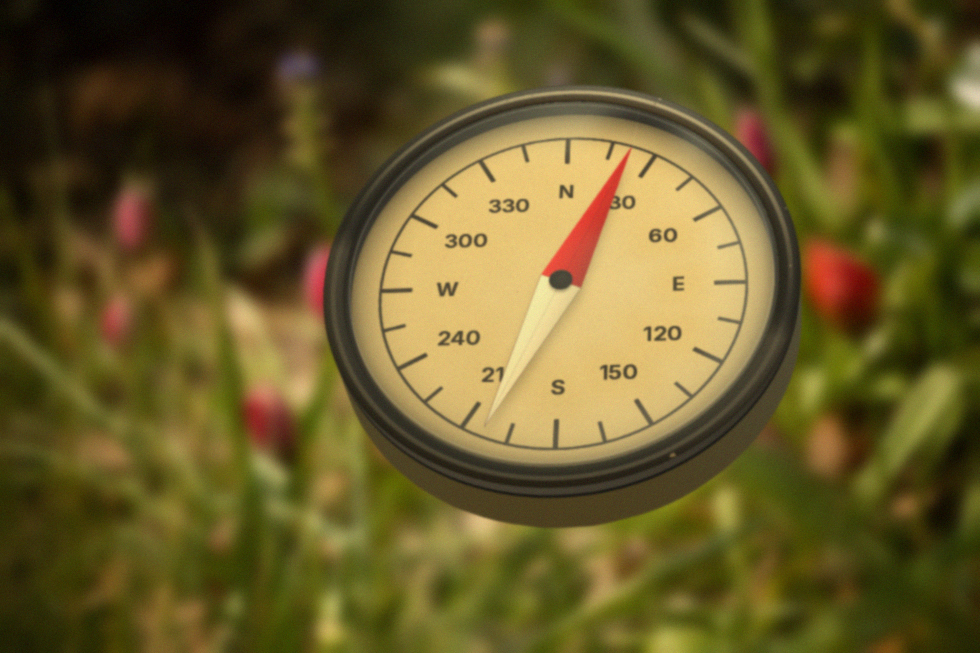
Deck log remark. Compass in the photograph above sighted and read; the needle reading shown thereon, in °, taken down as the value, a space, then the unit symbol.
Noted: 22.5 °
